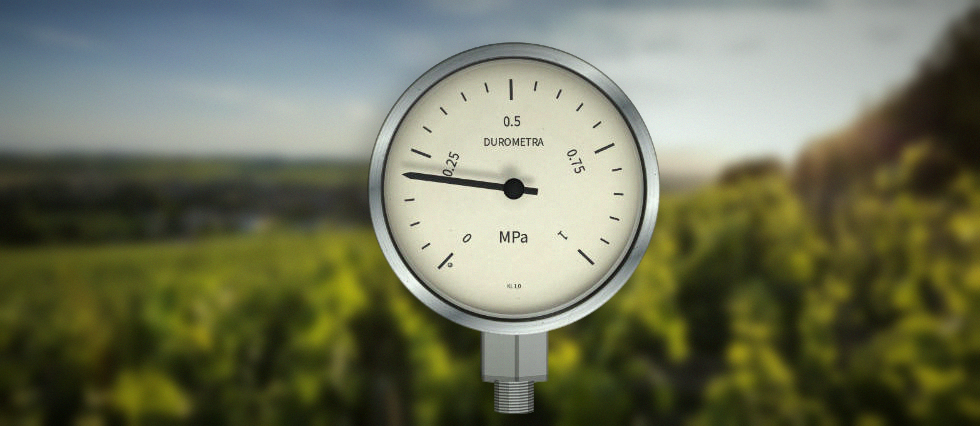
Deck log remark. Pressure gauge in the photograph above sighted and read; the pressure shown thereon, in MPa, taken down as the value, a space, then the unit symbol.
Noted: 0.2 MPa
